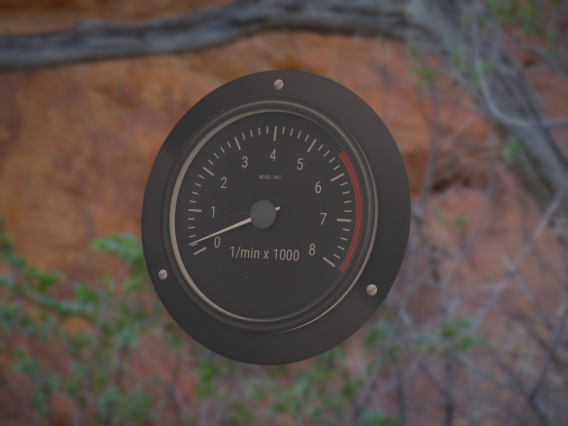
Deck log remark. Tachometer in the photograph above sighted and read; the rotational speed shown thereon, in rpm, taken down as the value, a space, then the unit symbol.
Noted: 200 rpm
